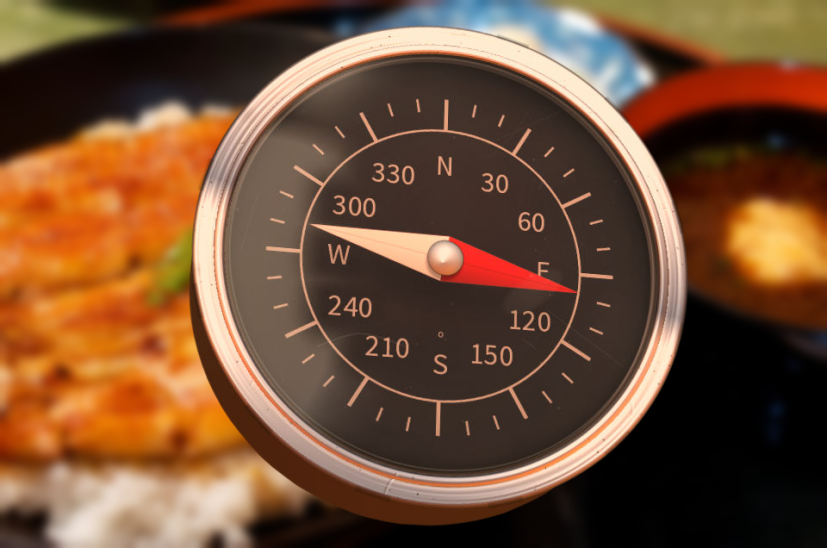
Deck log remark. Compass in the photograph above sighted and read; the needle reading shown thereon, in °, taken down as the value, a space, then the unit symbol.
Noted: 100 °
